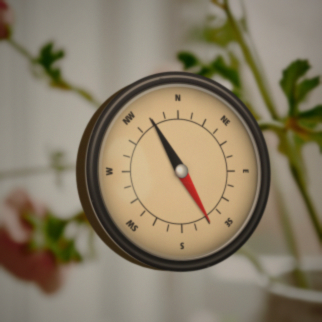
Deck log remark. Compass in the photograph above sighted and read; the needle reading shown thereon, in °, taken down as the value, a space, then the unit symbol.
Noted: 150 °
